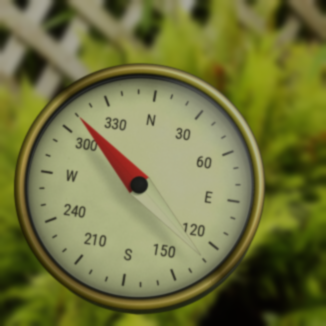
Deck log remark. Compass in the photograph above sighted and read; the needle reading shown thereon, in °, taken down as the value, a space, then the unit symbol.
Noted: 310 °
